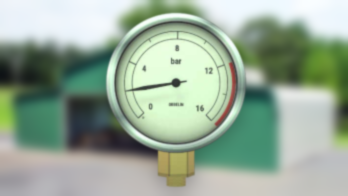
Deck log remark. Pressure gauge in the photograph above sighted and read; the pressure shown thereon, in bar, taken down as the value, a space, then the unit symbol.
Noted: 2 bar
